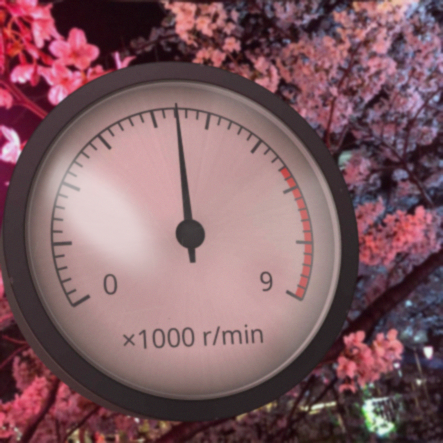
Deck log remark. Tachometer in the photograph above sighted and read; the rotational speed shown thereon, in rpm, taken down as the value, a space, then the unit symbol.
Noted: 4400 rpm
